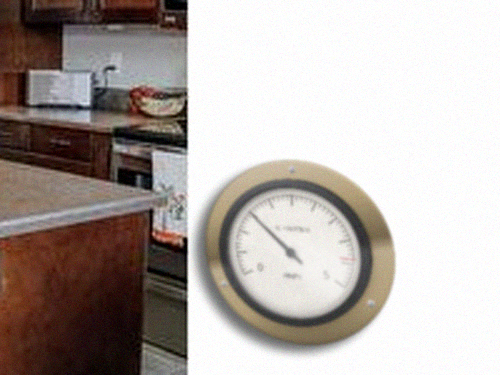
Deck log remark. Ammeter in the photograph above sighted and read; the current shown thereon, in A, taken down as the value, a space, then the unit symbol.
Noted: 1.5 A
